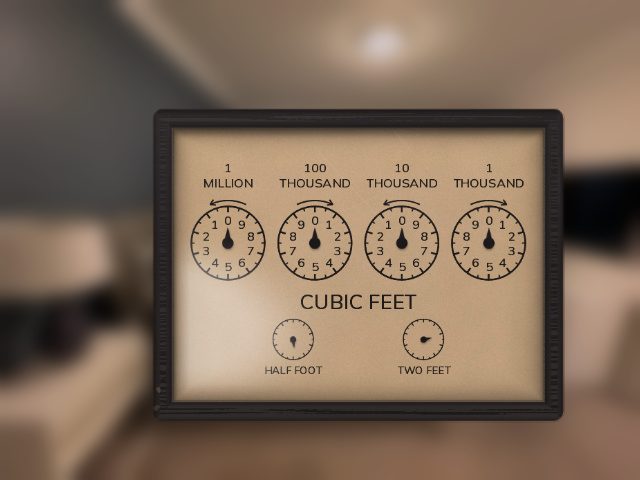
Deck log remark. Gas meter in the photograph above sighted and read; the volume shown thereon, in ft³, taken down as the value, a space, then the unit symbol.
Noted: 0 ft³
